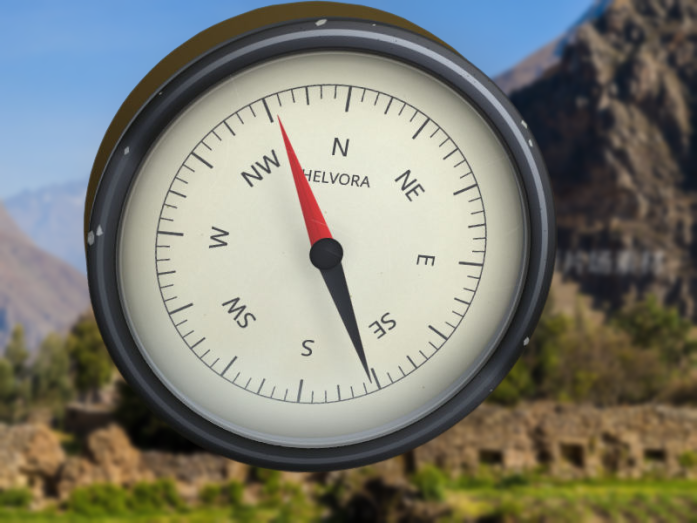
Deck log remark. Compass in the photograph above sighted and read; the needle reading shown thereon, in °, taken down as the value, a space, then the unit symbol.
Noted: 332.5 °
